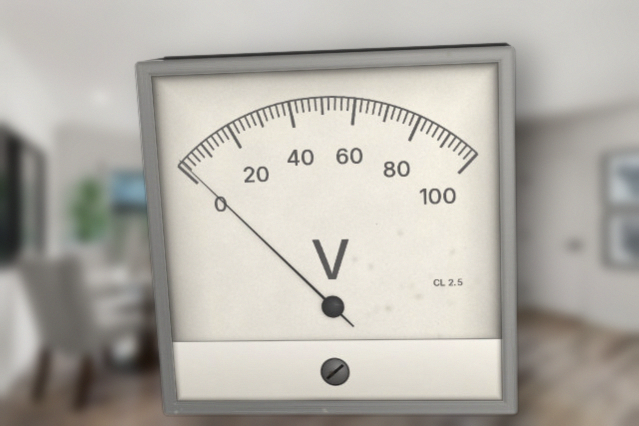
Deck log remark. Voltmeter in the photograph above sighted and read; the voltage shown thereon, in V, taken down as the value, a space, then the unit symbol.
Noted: 2 V
